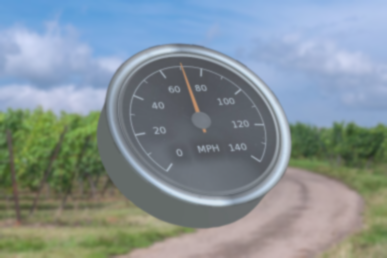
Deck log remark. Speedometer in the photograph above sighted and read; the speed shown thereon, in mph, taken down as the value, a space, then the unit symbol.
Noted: 70 mph
